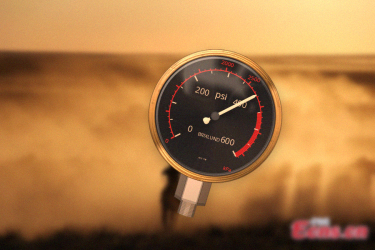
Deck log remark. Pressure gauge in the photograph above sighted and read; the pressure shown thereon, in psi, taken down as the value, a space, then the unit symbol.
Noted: 400 psi
